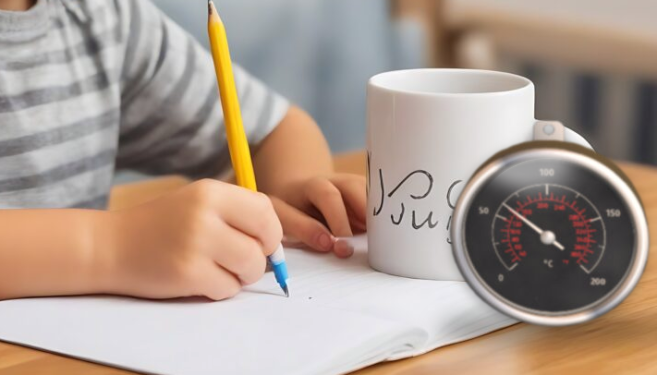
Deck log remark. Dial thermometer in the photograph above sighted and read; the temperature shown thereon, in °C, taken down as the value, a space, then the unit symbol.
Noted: 62.5 °C
